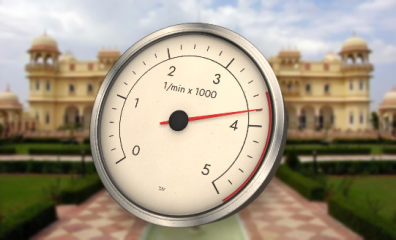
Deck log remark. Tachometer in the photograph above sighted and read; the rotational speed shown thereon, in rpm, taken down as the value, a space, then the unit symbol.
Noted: 3800 rpm
